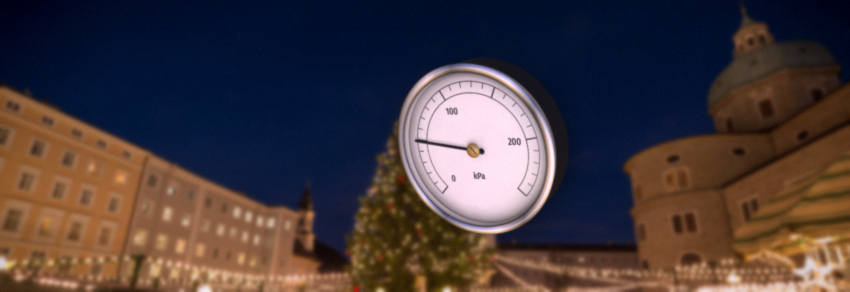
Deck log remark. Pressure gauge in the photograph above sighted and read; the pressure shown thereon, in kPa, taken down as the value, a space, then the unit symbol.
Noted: 50 kPa
